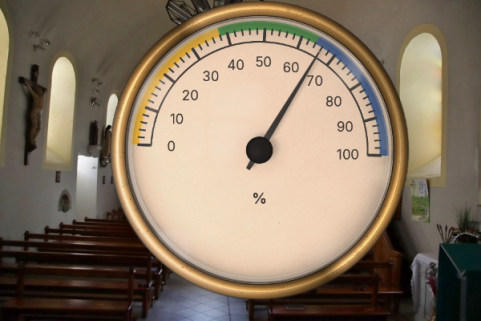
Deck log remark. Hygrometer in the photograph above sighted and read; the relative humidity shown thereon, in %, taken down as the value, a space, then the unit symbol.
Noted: 66 %
